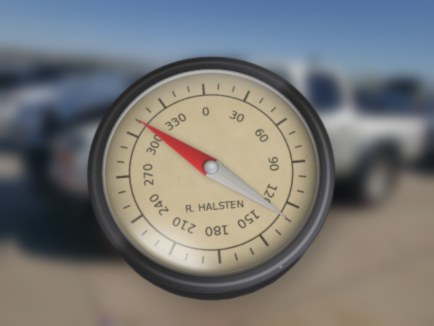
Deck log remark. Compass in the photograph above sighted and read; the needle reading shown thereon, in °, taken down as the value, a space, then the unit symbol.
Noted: 310 °
